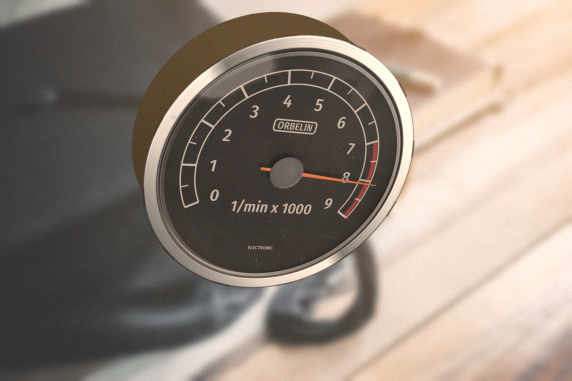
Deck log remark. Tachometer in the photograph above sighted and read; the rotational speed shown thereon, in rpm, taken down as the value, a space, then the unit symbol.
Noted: 8000 rpm
